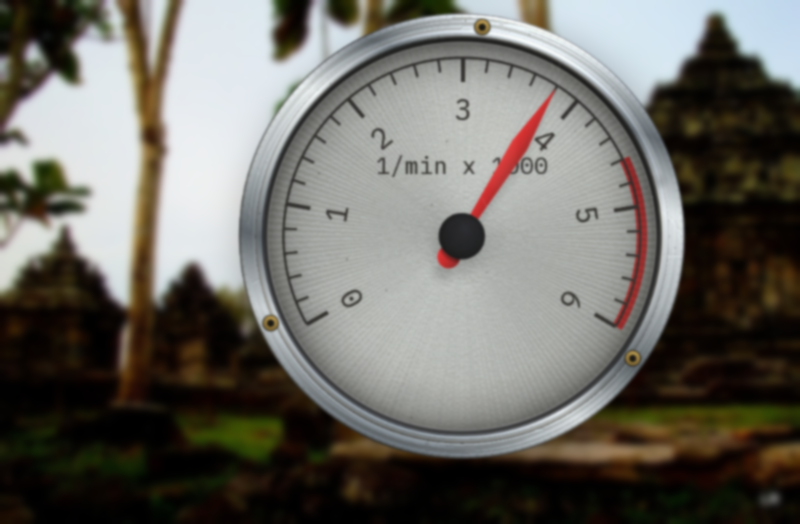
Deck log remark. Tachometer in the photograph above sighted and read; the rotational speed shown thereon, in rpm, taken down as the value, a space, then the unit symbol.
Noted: 3800 rpm
